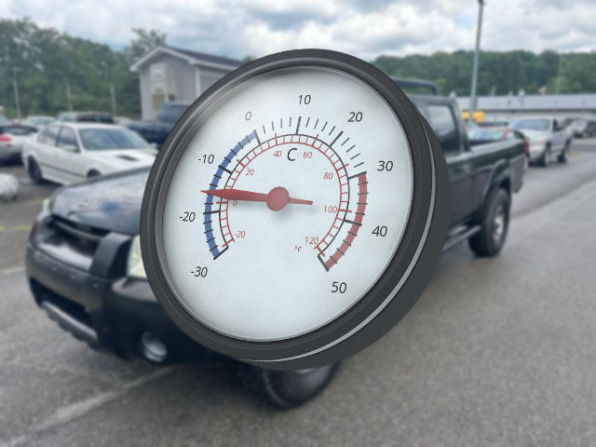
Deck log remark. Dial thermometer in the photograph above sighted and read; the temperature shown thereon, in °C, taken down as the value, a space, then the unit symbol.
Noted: -16 °C
